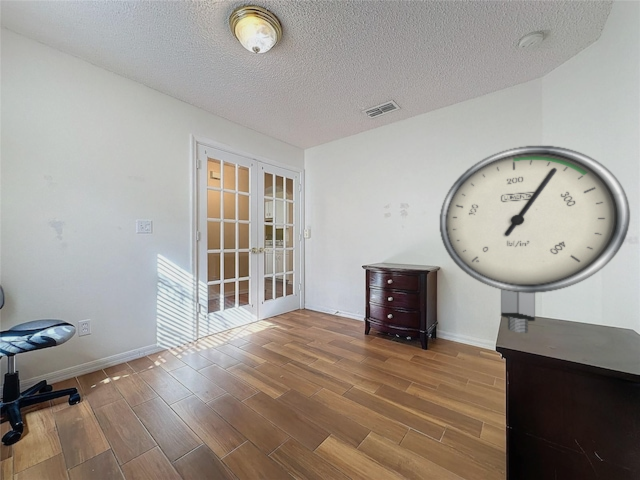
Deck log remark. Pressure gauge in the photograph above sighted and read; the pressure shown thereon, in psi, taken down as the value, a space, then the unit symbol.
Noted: 250 psi
